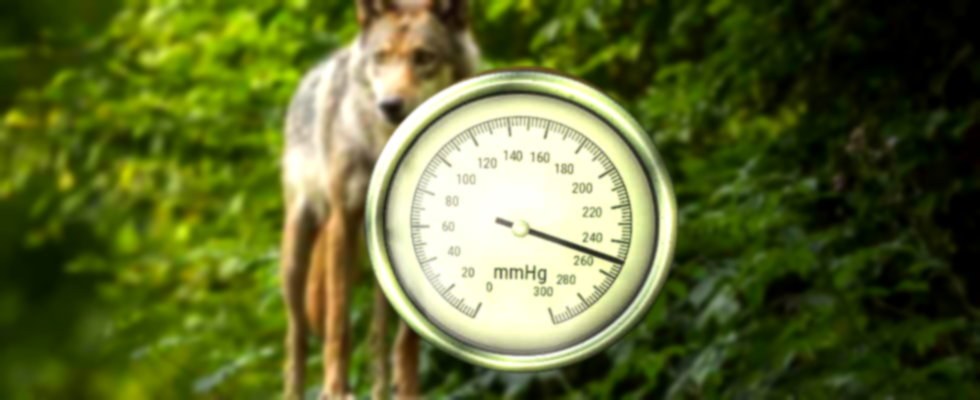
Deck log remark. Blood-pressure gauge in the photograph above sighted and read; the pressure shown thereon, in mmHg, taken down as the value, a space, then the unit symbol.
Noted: 250 mmHg
